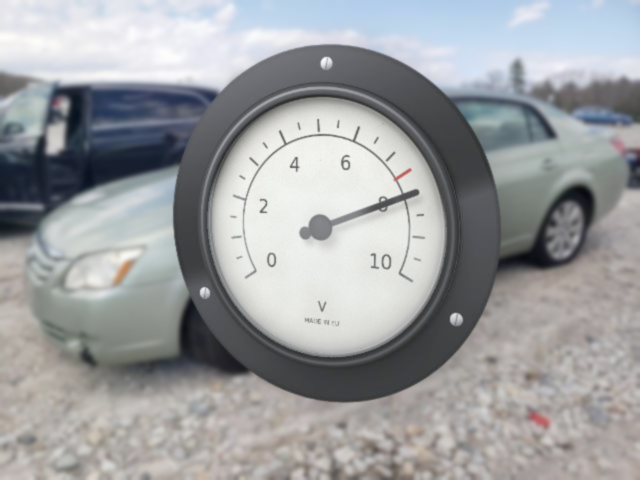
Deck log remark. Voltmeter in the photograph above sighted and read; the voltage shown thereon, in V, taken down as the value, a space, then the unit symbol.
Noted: 8 V
